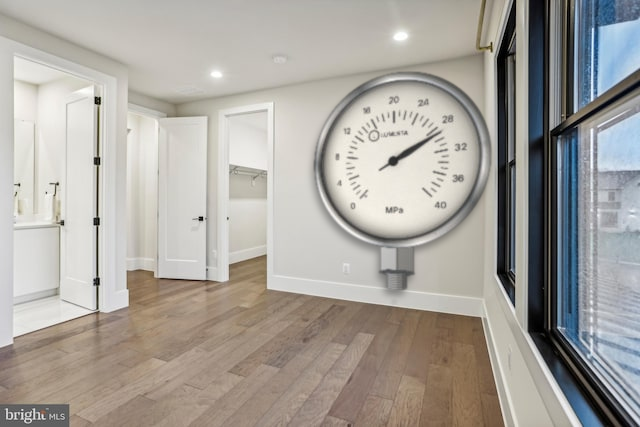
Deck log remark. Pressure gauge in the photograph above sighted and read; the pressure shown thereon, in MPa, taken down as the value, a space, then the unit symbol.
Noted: 29 MPa
